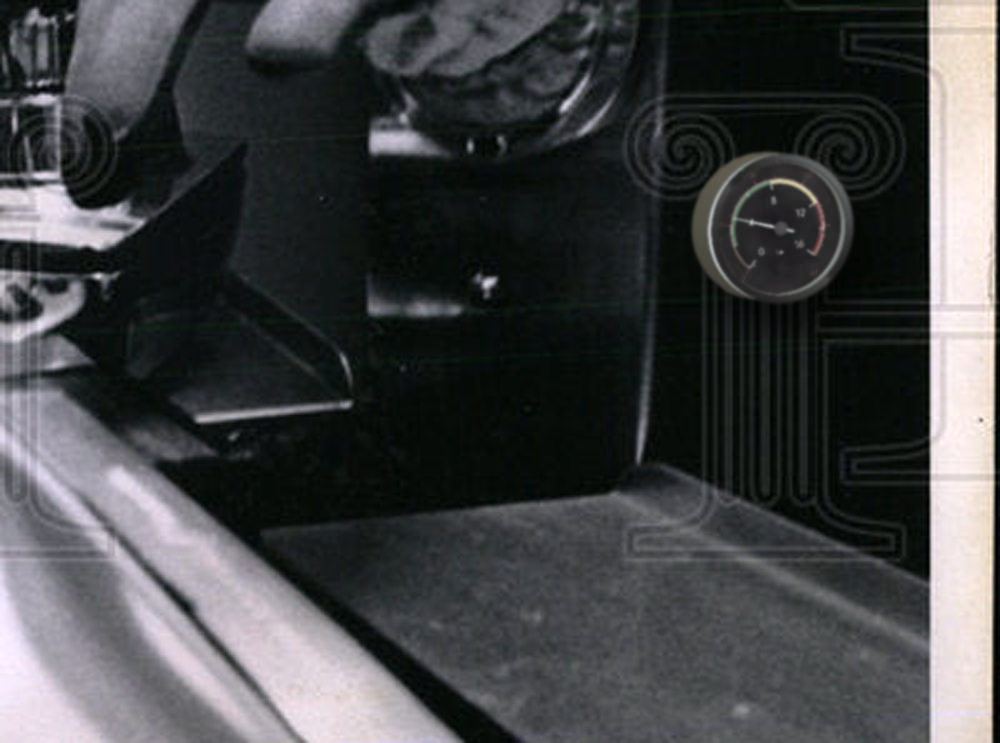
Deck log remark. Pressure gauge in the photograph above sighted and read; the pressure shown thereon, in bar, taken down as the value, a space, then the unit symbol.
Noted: 4 bar
